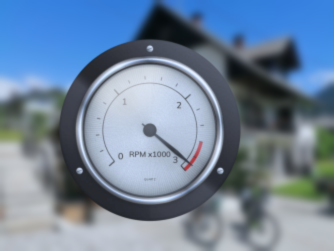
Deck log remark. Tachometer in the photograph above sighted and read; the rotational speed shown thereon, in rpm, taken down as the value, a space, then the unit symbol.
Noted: 2900 rpm
